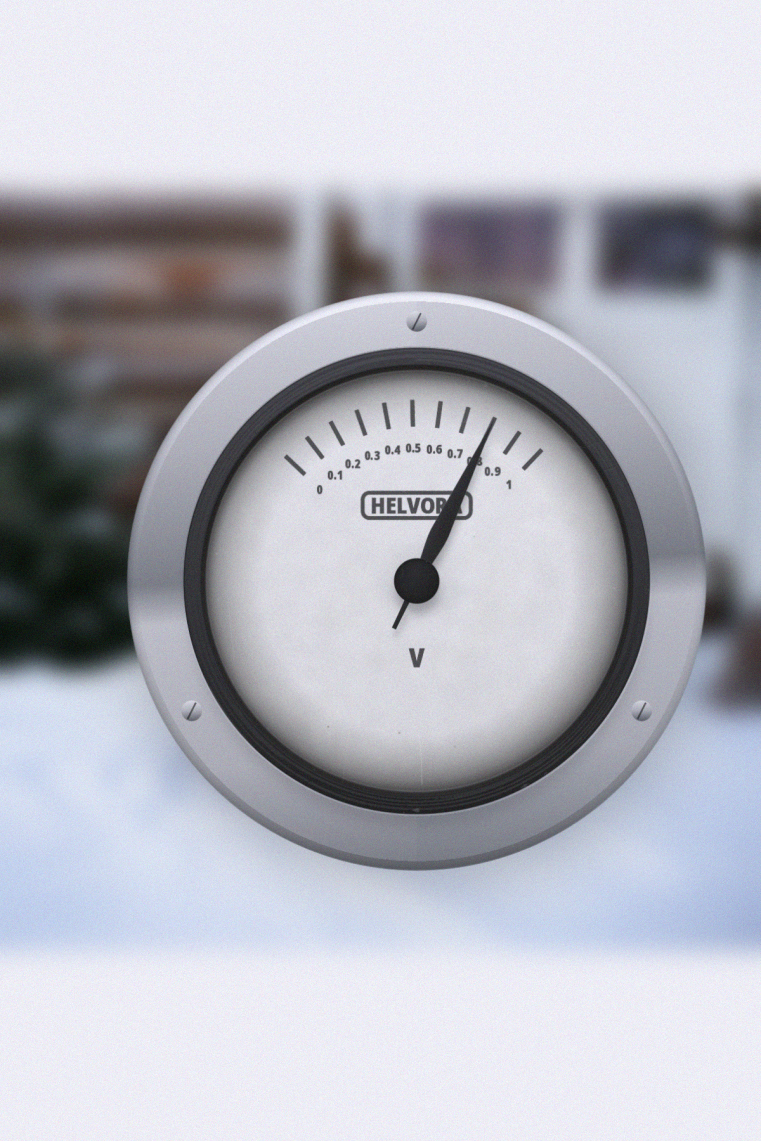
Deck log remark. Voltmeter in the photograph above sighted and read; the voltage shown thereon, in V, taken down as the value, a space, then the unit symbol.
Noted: 0.8 V
